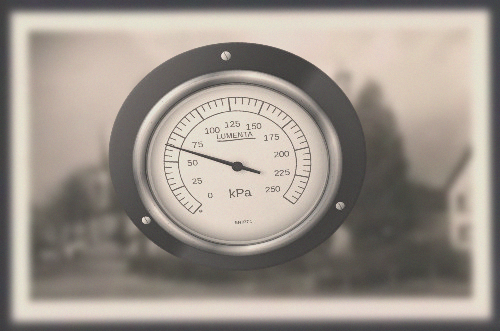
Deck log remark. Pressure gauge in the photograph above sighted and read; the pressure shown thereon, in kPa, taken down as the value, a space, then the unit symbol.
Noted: 65 kPa
